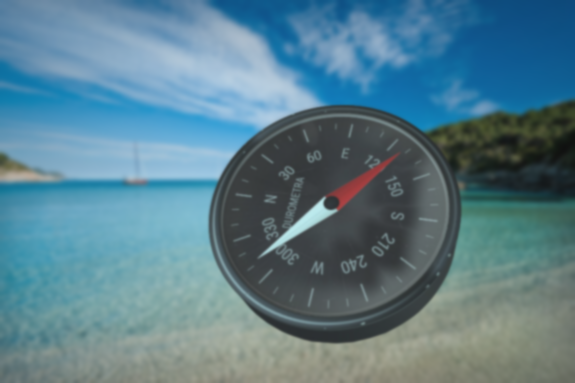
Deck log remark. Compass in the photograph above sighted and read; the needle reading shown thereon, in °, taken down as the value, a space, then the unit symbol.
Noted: 130 °
